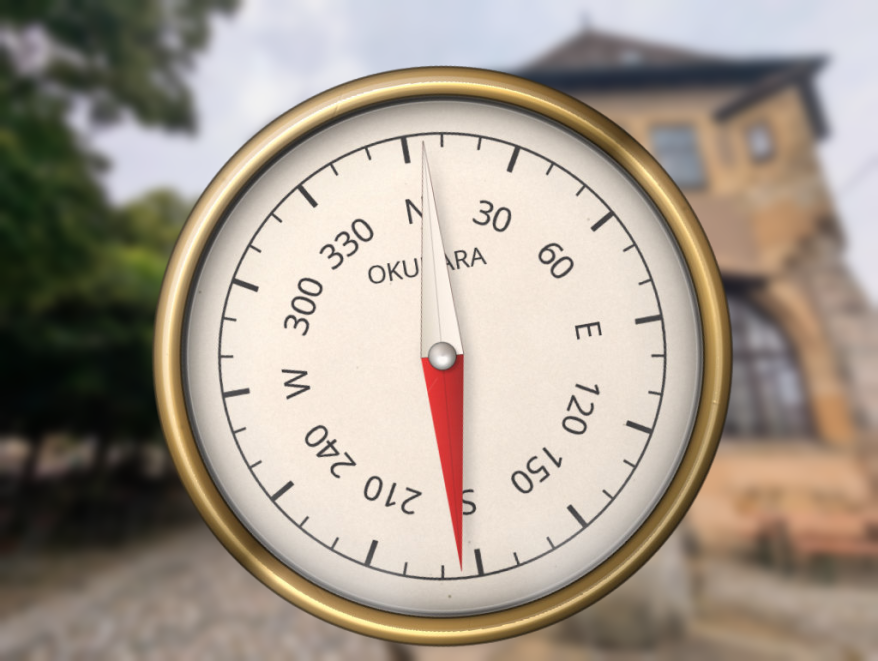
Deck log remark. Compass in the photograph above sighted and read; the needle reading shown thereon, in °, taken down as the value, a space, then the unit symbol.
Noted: 185 °
